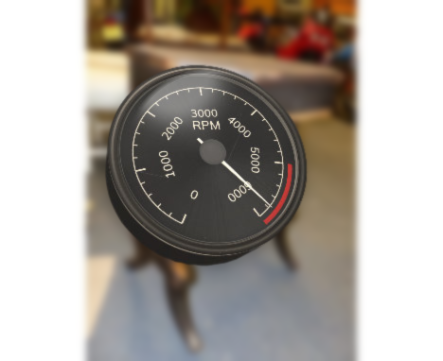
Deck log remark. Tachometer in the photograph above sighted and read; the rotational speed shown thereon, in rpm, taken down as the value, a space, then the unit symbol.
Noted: 5800 rpm
